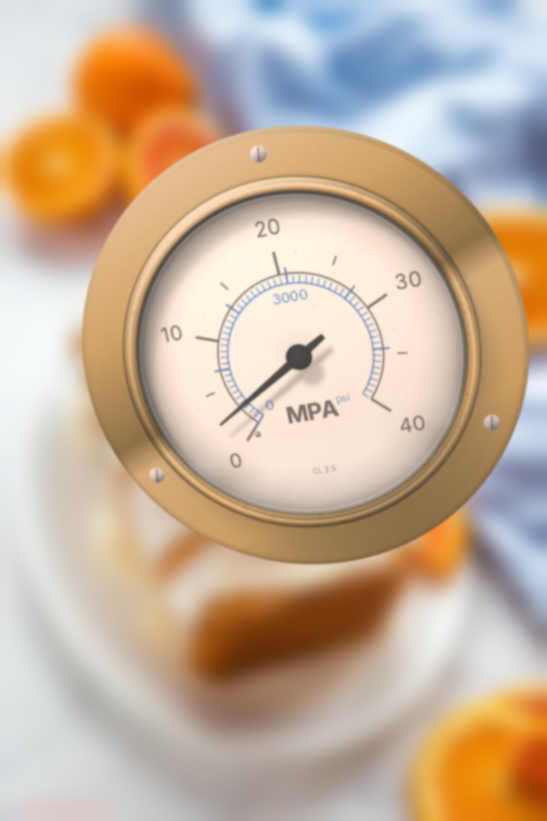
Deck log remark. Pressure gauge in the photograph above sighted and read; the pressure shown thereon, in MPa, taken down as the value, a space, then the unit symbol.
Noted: 2.5 MPa
